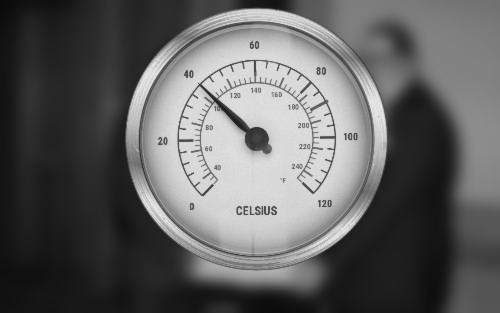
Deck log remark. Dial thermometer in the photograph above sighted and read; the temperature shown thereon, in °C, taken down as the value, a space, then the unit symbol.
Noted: 40 °C
